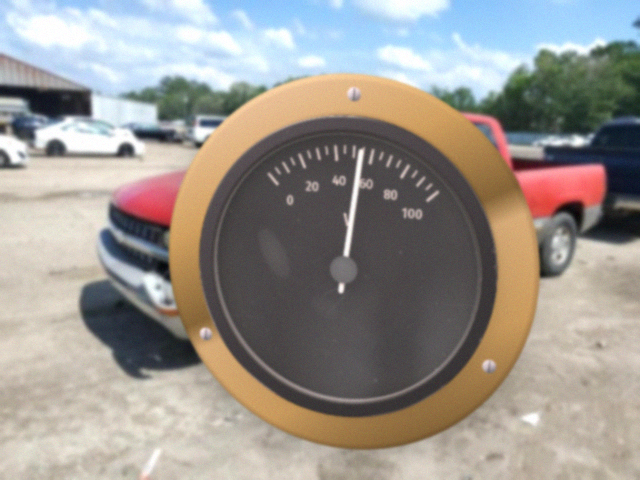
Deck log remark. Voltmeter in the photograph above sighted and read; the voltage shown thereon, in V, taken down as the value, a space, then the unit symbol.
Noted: 55 V
